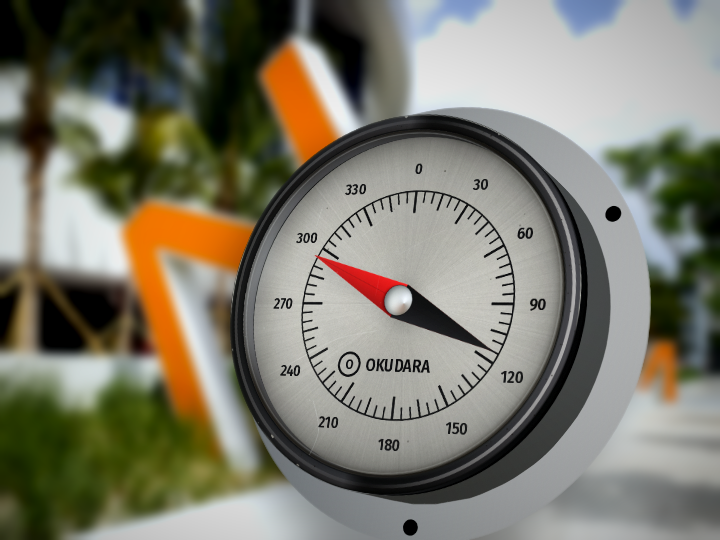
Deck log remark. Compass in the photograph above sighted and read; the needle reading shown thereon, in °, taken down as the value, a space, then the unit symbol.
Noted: 295 °
